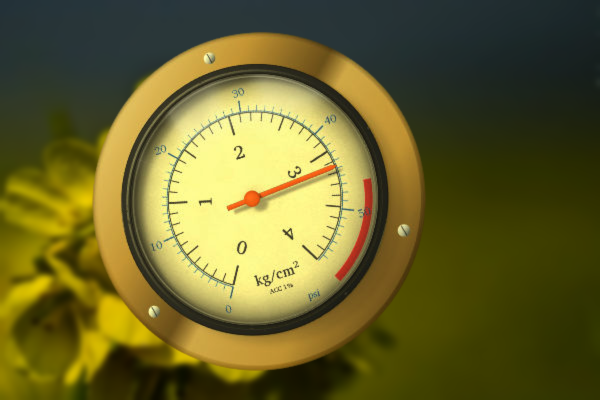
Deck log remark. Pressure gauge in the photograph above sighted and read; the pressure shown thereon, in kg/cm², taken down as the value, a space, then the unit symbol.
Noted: 3.15 kg/cm²
